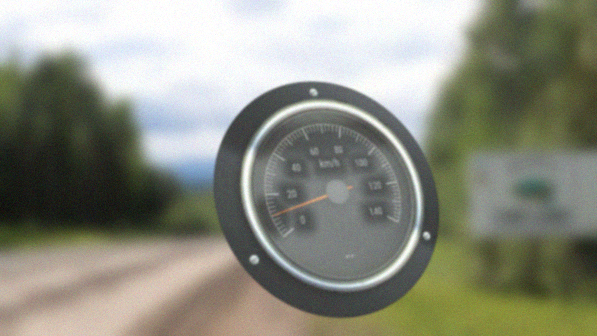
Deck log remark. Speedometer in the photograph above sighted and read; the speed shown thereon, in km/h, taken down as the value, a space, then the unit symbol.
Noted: 10 km/h
